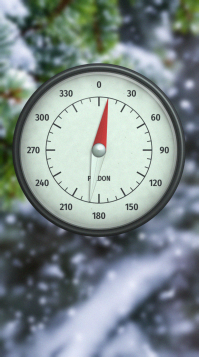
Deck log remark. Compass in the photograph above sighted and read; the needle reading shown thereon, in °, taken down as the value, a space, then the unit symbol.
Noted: 10 °
